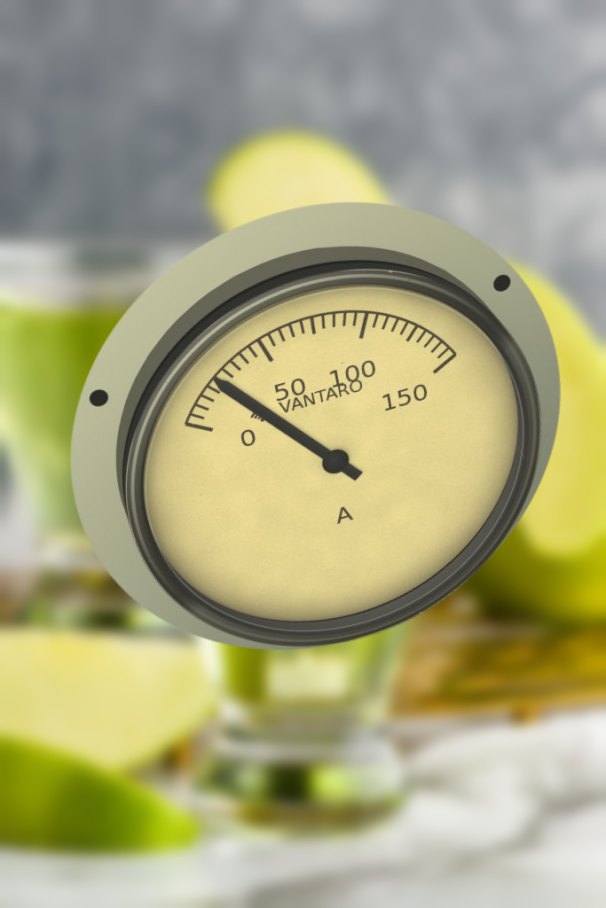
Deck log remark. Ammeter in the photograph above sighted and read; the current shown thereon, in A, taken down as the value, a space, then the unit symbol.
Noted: 25 A
